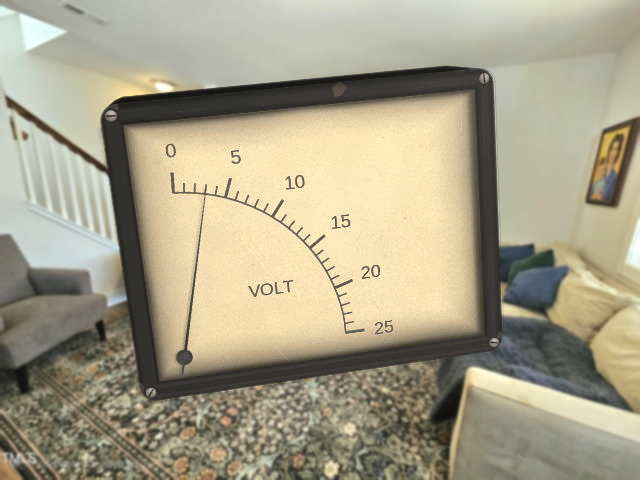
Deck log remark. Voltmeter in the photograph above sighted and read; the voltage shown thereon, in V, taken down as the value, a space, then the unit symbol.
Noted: 3 V
